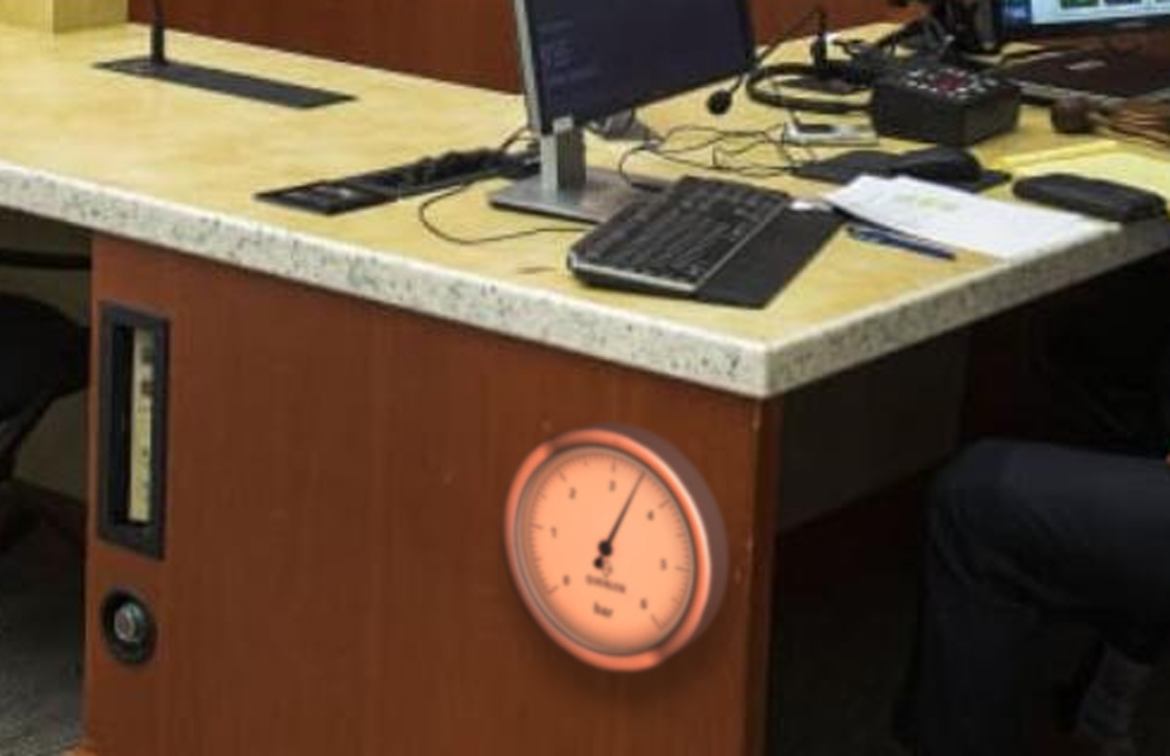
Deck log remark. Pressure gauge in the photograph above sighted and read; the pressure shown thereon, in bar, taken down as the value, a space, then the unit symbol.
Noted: 3.5 bar
